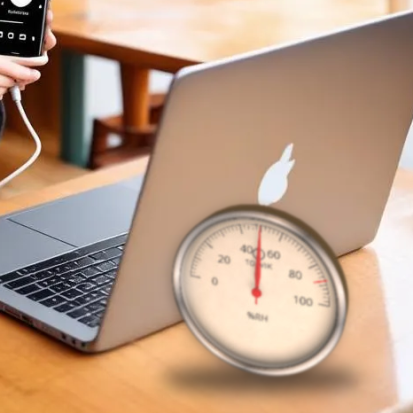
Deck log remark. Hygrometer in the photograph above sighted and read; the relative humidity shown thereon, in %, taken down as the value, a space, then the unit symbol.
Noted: 50 %
